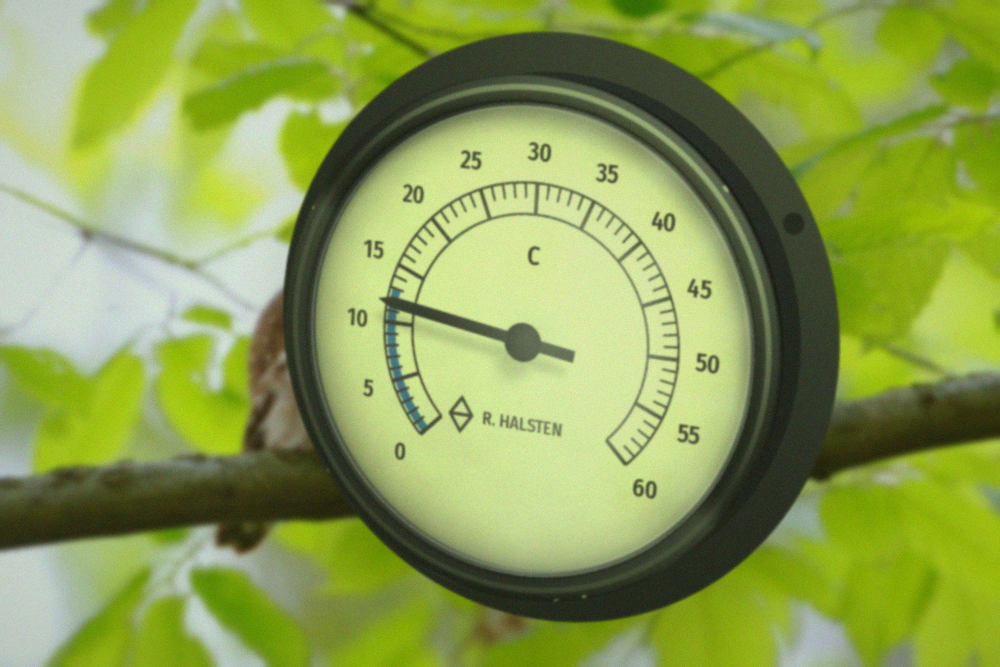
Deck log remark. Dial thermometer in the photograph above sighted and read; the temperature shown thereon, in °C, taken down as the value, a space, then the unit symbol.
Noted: 12 °C
